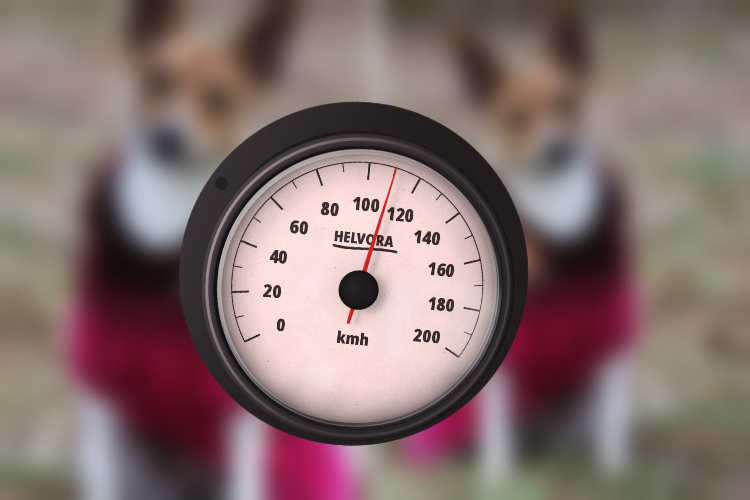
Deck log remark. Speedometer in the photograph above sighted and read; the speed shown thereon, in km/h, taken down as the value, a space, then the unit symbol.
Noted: 110 km/h
